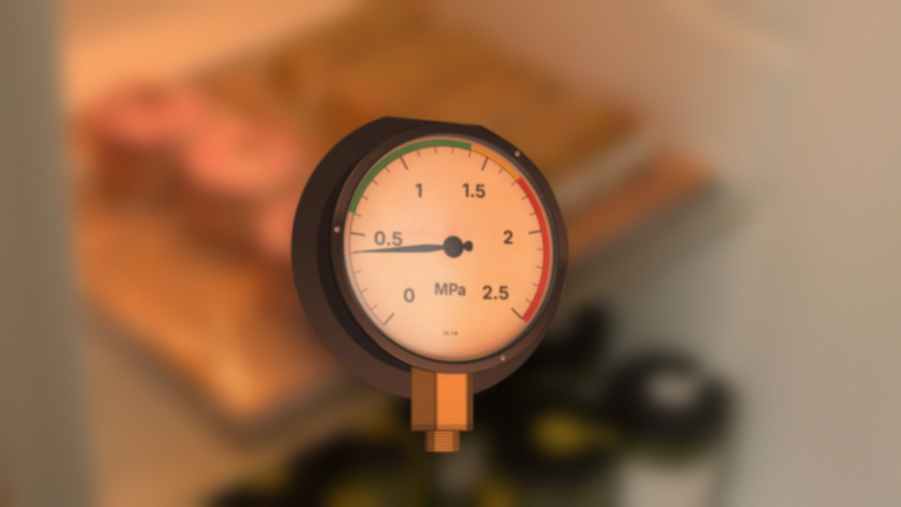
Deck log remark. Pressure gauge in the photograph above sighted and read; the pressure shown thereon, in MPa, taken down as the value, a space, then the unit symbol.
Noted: 0.4 MPa
